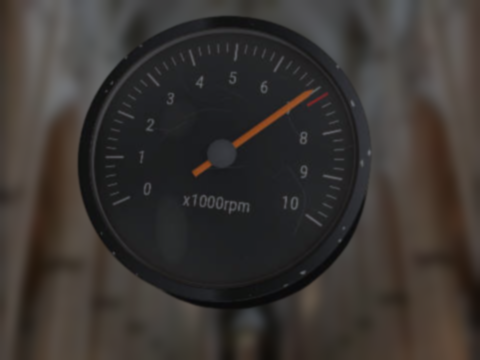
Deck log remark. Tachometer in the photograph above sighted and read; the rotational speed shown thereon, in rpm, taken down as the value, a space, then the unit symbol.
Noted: 7000 rpm
